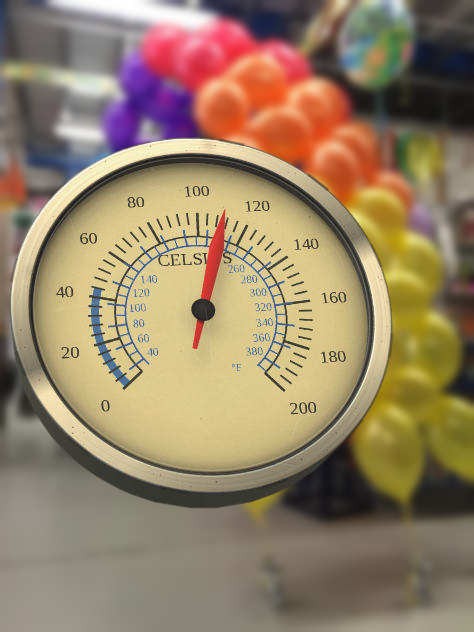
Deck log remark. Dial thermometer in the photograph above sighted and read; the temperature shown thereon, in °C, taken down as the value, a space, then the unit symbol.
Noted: 110 °C
